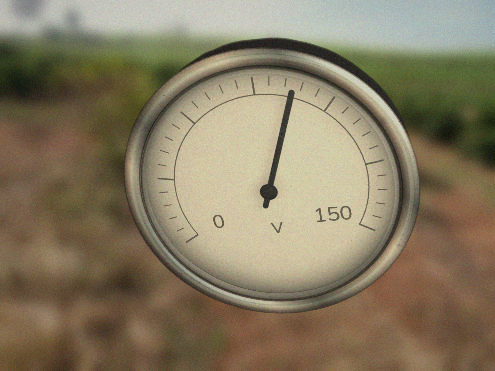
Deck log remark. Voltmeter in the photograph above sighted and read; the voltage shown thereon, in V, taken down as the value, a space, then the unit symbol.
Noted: 87.5 V
